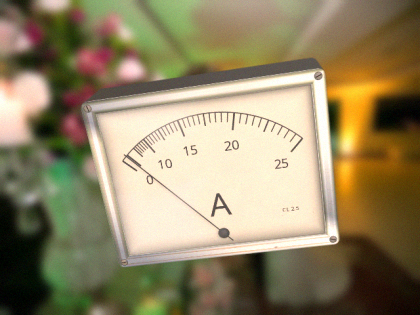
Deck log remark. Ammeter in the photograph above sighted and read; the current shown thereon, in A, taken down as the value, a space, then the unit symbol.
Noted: 5 A
